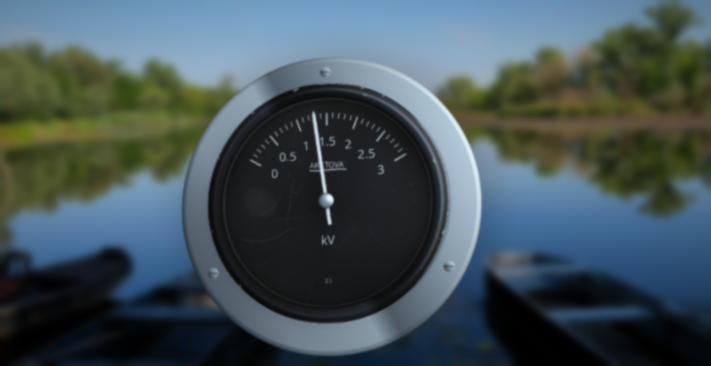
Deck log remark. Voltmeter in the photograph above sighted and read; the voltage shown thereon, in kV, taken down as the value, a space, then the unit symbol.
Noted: 1.3 kV
